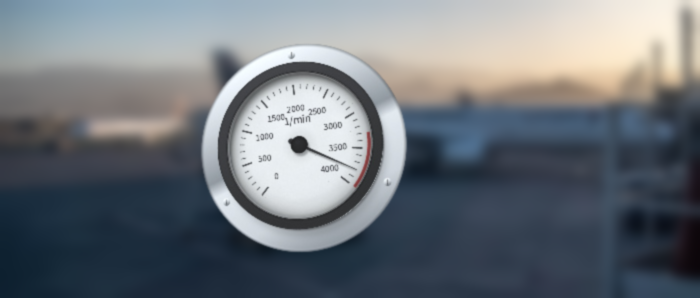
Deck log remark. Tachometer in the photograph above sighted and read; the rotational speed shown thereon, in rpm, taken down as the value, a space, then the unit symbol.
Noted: 3800 rpm
